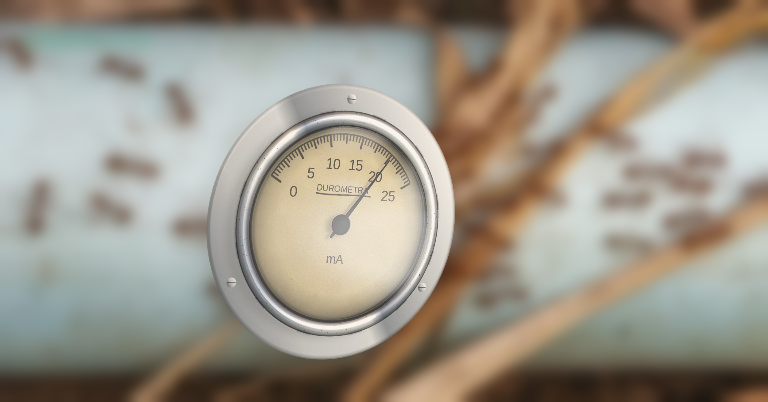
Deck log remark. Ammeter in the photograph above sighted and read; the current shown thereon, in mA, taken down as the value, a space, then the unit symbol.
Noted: 20 mA
